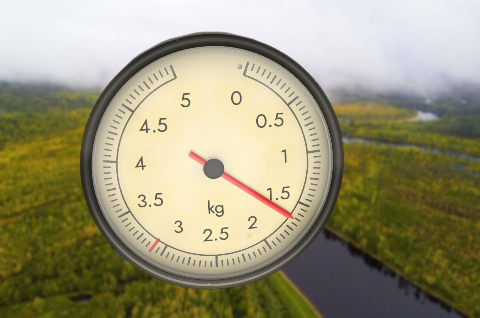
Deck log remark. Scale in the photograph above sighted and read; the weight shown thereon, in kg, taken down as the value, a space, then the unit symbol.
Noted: 1.65 kg
